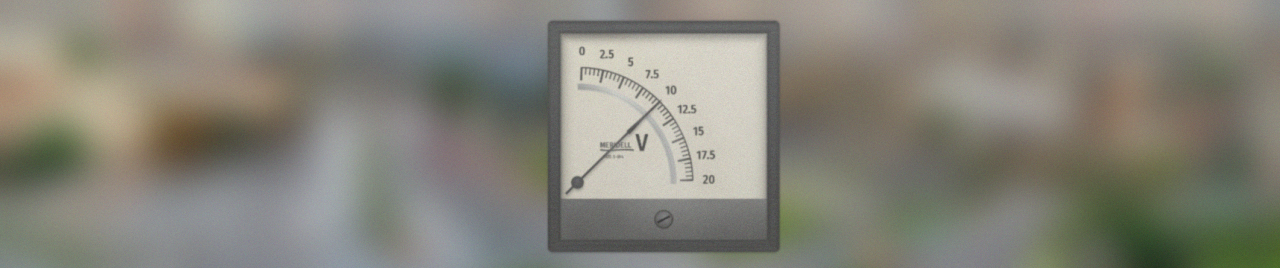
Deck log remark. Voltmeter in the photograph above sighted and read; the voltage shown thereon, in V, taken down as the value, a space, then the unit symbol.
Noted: 10 V
